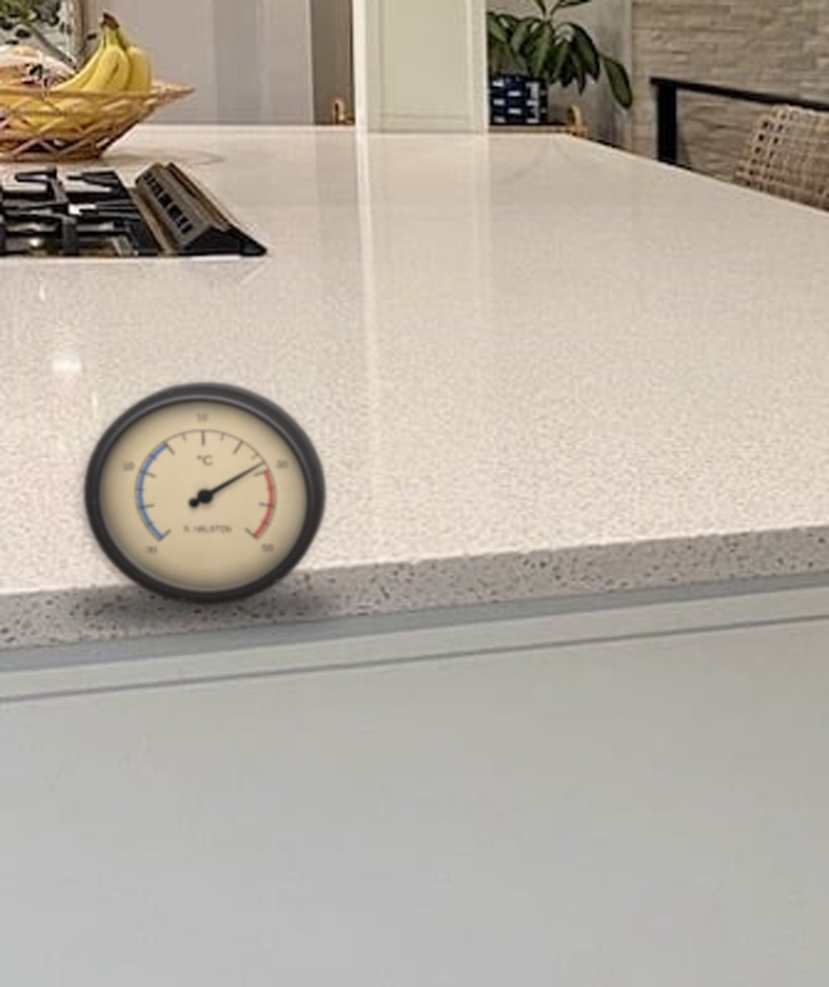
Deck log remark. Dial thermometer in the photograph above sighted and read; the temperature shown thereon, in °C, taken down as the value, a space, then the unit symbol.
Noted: 27.5 °C
